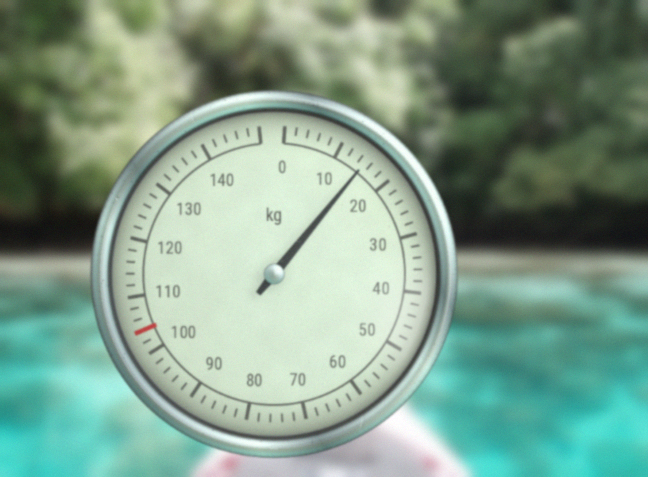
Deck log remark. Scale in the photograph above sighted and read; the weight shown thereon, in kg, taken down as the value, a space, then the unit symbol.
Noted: 15 kg
